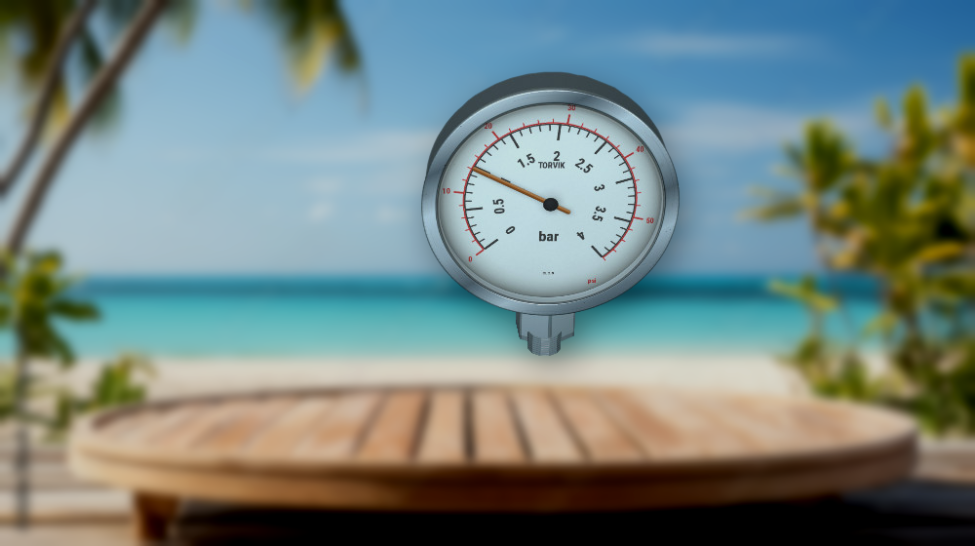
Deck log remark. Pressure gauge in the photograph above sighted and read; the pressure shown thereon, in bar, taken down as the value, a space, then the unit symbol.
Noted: 1 bar
